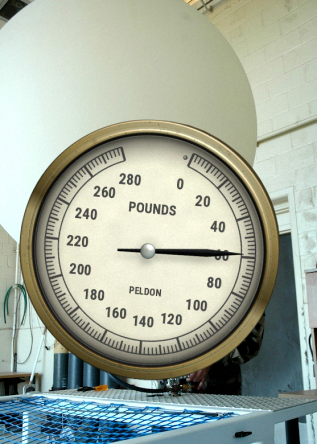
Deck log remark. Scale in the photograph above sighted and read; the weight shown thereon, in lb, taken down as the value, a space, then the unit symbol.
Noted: 58 lb
